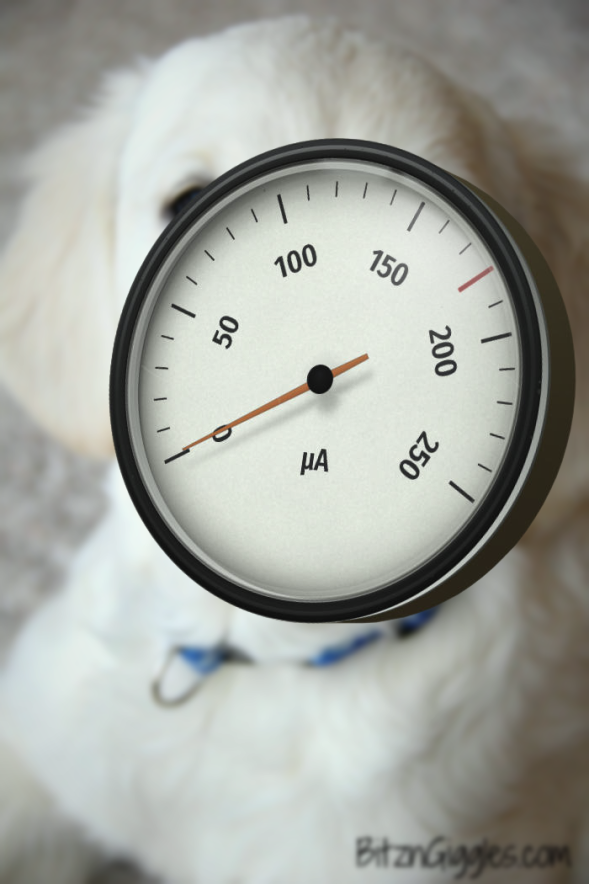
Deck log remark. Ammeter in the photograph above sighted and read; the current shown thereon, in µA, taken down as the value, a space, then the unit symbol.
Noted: 0 µA
